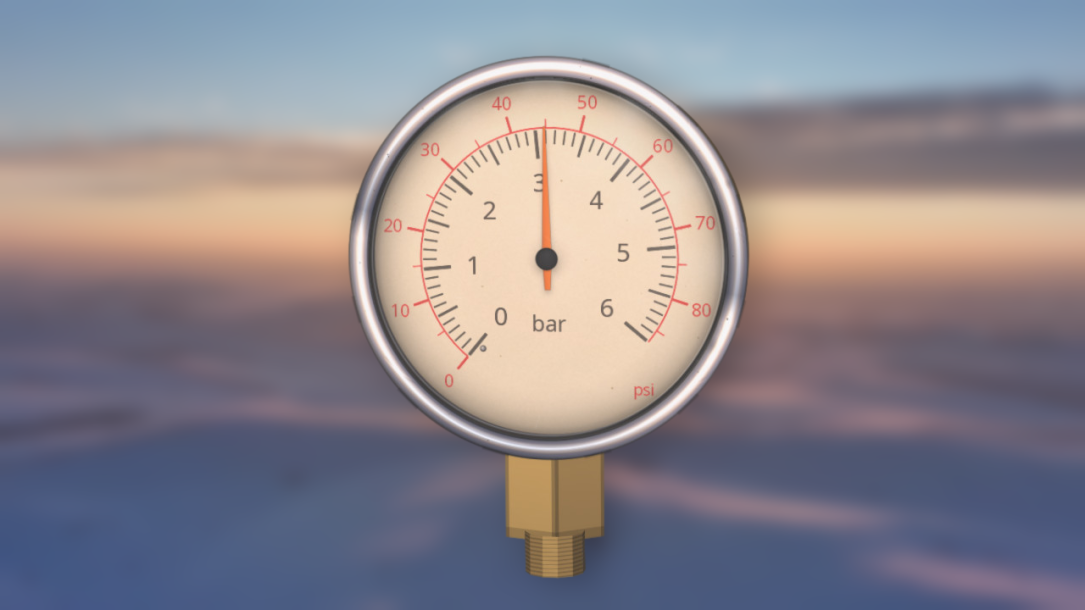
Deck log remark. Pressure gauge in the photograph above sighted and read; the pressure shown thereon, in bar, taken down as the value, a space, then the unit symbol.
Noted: 3.1 bar
